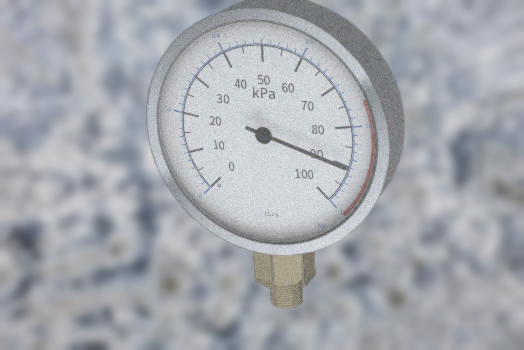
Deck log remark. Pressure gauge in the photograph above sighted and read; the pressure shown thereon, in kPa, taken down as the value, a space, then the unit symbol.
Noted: 90 kPa
